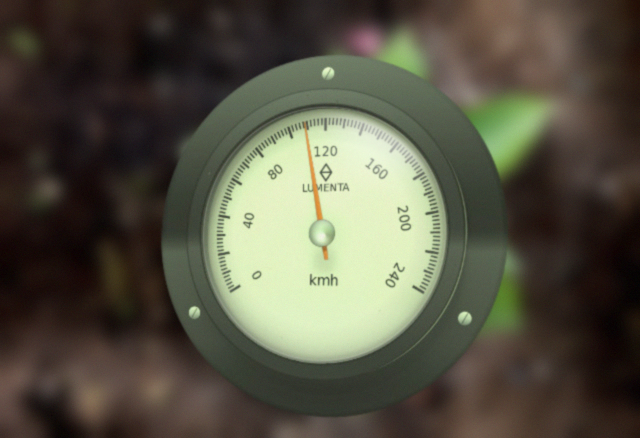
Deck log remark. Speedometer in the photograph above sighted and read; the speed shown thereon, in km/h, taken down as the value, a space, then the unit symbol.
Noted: 110 km/h
